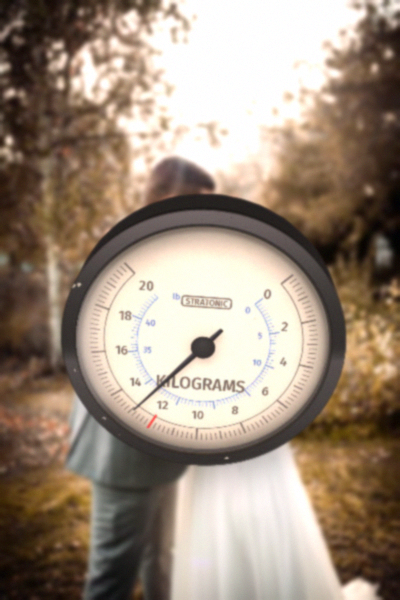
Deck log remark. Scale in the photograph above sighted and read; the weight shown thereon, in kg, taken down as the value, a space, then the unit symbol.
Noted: 13 kg
